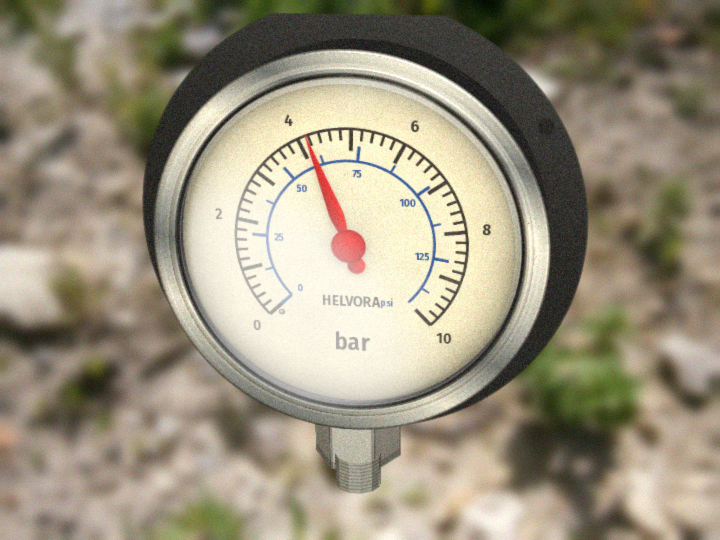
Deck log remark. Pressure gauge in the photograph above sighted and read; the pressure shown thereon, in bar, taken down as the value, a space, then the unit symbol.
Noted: 4.2 bar
